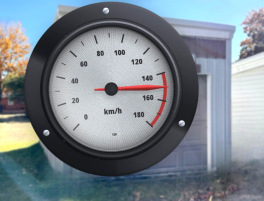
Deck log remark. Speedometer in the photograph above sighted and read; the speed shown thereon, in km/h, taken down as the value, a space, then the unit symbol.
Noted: 150 km/h
